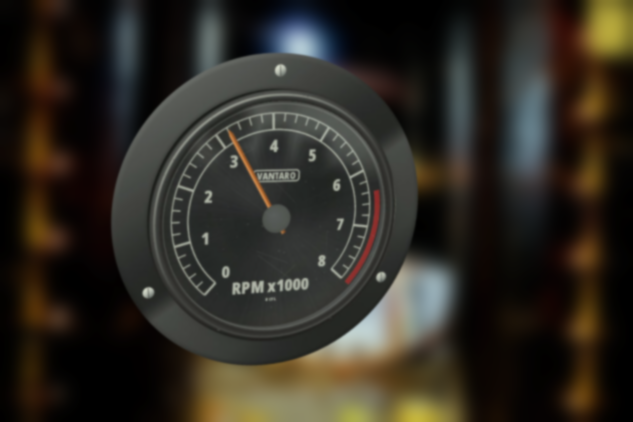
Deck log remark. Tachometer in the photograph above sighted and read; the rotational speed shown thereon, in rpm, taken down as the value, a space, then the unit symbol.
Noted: 3200 rpm
